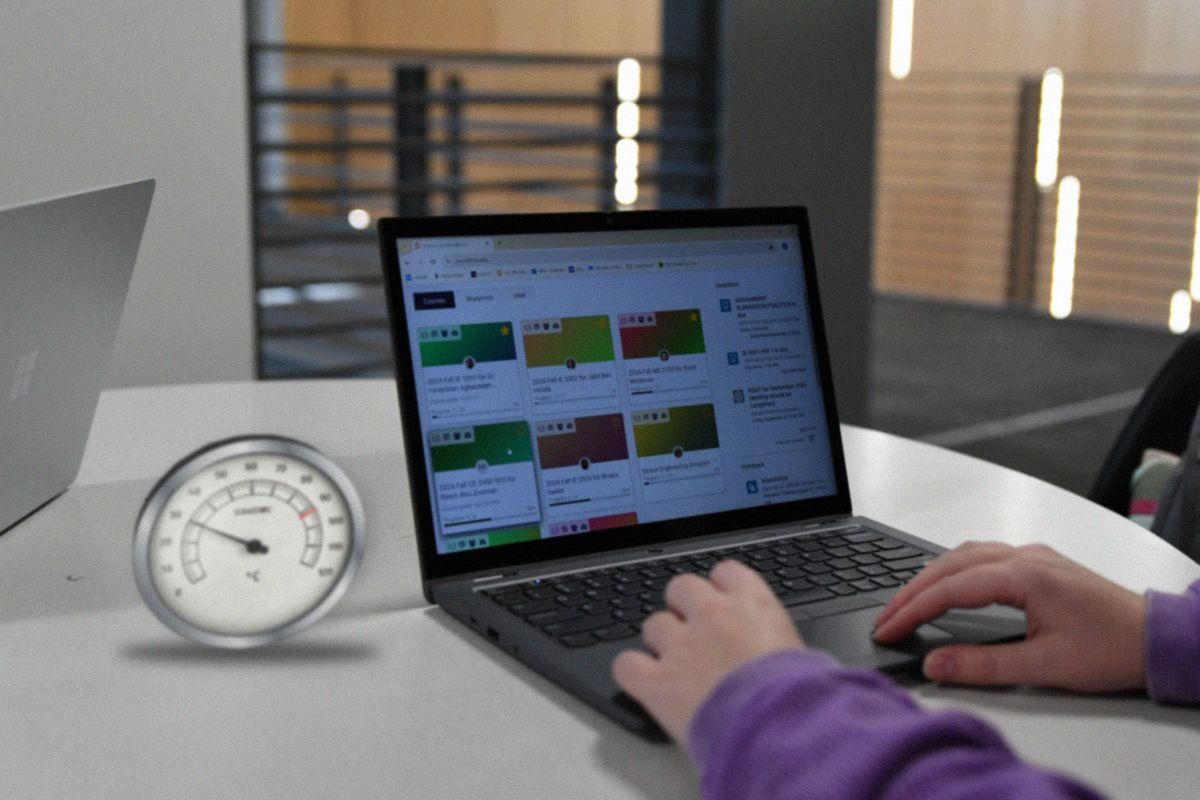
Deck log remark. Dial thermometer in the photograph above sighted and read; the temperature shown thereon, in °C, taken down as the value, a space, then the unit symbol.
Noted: 30 °C
